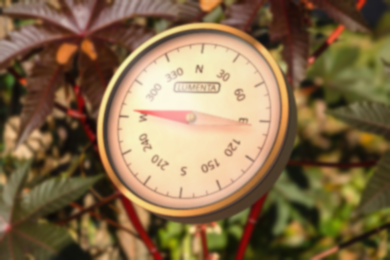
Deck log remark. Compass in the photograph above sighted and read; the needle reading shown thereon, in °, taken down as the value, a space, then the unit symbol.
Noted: 275 °
